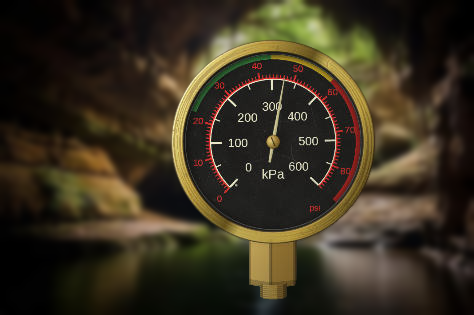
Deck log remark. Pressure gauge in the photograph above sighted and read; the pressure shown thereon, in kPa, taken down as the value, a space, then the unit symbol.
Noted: 325 kPa
